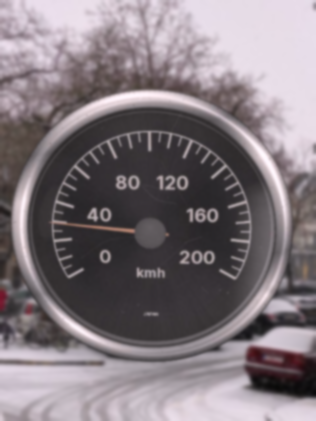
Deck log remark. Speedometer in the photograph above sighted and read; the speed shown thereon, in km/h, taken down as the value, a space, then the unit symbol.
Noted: 30 km/h
